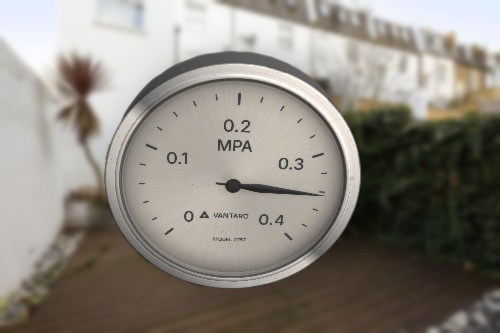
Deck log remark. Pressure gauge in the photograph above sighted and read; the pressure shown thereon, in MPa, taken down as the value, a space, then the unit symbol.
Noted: 0.34 MPa
